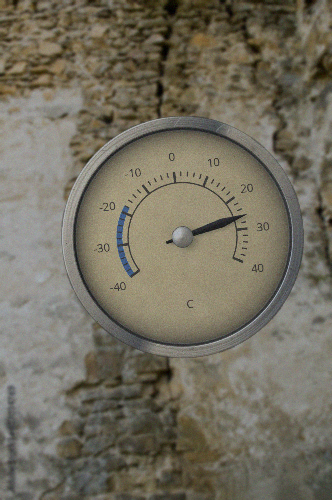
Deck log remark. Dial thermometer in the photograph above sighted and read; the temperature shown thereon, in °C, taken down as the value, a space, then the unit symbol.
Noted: 26 °C
